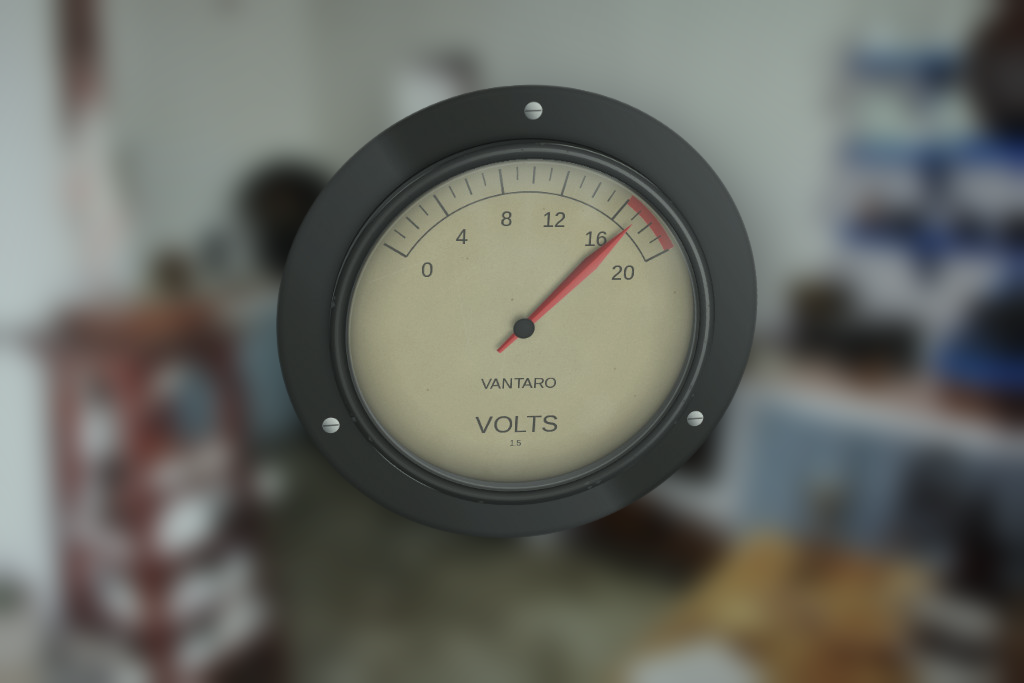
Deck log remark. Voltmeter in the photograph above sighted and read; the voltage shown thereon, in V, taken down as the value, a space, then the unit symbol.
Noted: 17 V
